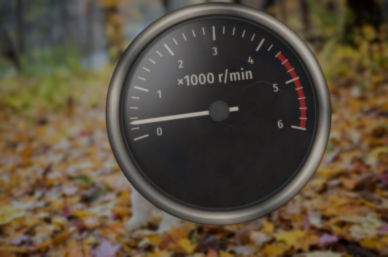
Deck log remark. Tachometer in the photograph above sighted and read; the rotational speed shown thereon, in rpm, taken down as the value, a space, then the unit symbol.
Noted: 300 rpm
